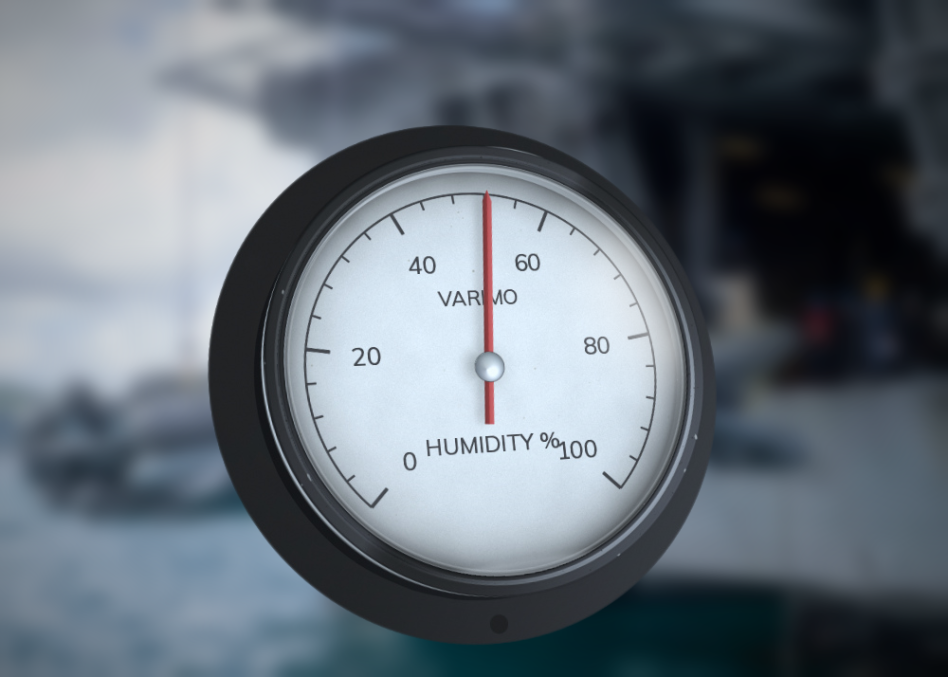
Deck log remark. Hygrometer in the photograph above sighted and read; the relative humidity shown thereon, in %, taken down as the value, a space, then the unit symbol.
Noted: 52 %
